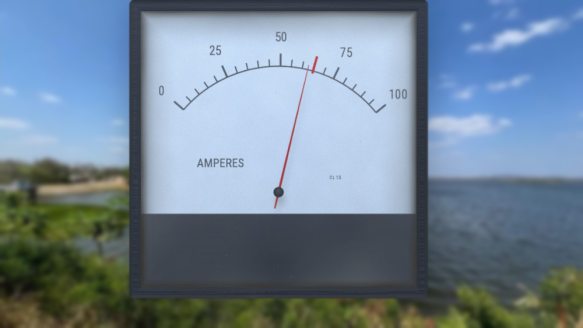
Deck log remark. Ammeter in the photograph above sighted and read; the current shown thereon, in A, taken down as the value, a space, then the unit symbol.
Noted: 62.5 A
